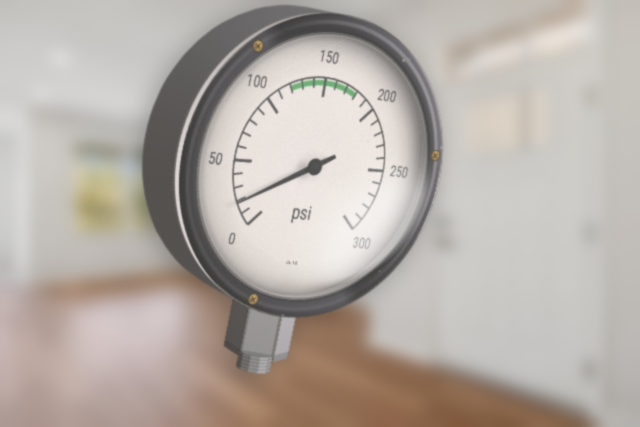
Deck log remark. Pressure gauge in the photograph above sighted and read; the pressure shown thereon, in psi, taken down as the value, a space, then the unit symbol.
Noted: 20 psi
